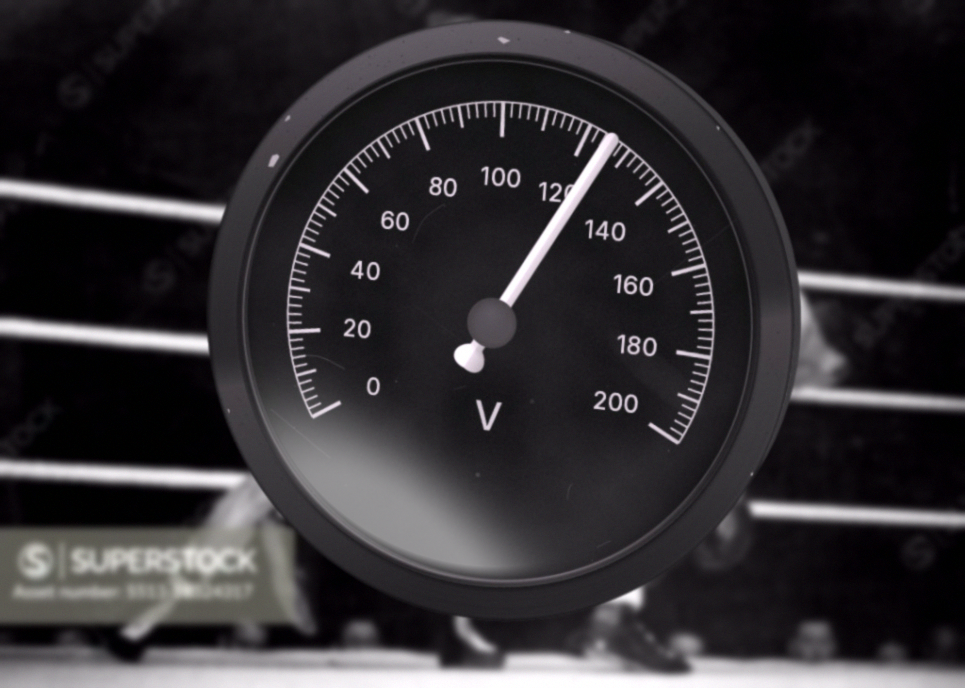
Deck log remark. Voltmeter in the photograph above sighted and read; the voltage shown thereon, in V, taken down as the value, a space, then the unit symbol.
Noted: 126 V
